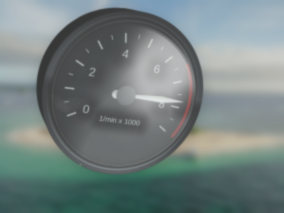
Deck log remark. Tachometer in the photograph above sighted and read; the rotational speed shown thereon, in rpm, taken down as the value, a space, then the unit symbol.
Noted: 7750 rpm
